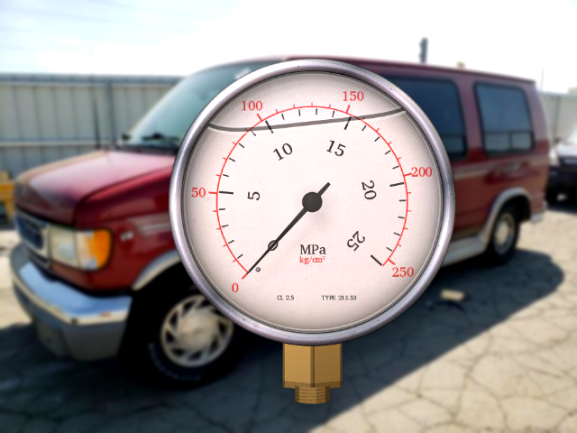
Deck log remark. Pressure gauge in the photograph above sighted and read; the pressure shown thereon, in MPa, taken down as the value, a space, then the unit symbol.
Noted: 0 MPa
